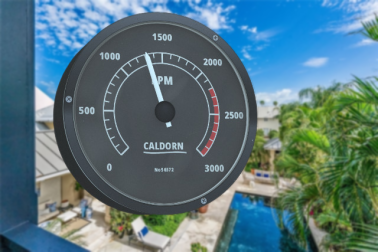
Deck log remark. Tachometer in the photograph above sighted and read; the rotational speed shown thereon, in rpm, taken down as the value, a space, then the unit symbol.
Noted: 1300 rpm
